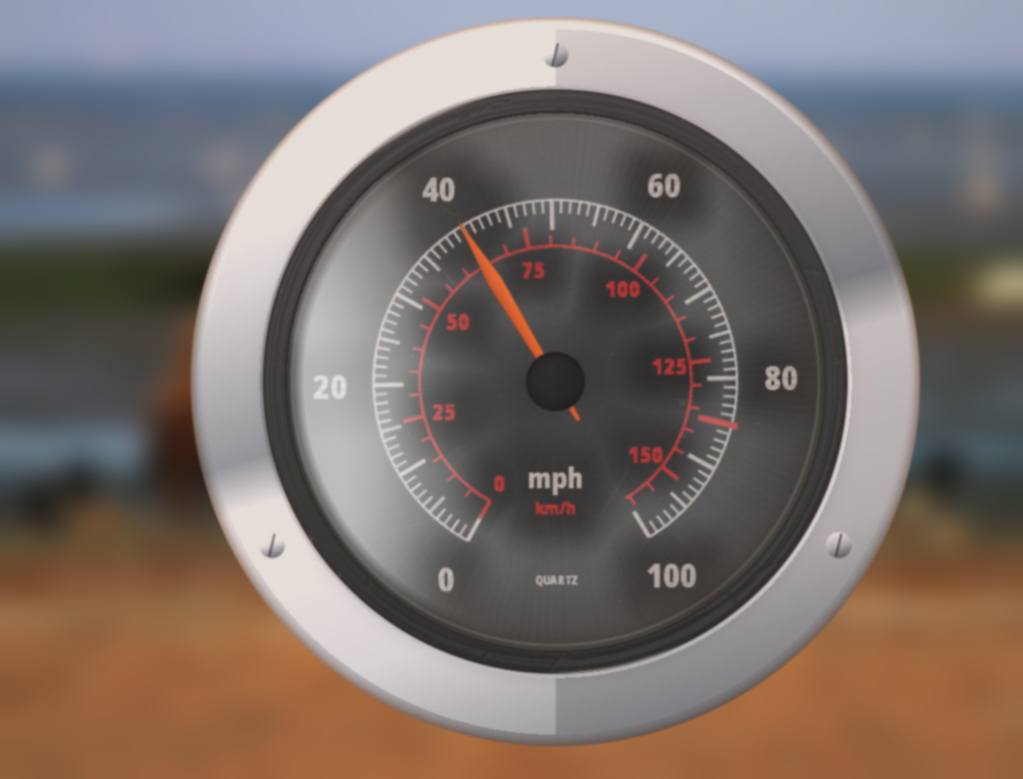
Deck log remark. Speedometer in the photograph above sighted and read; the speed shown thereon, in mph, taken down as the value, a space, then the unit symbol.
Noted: 40 mph
